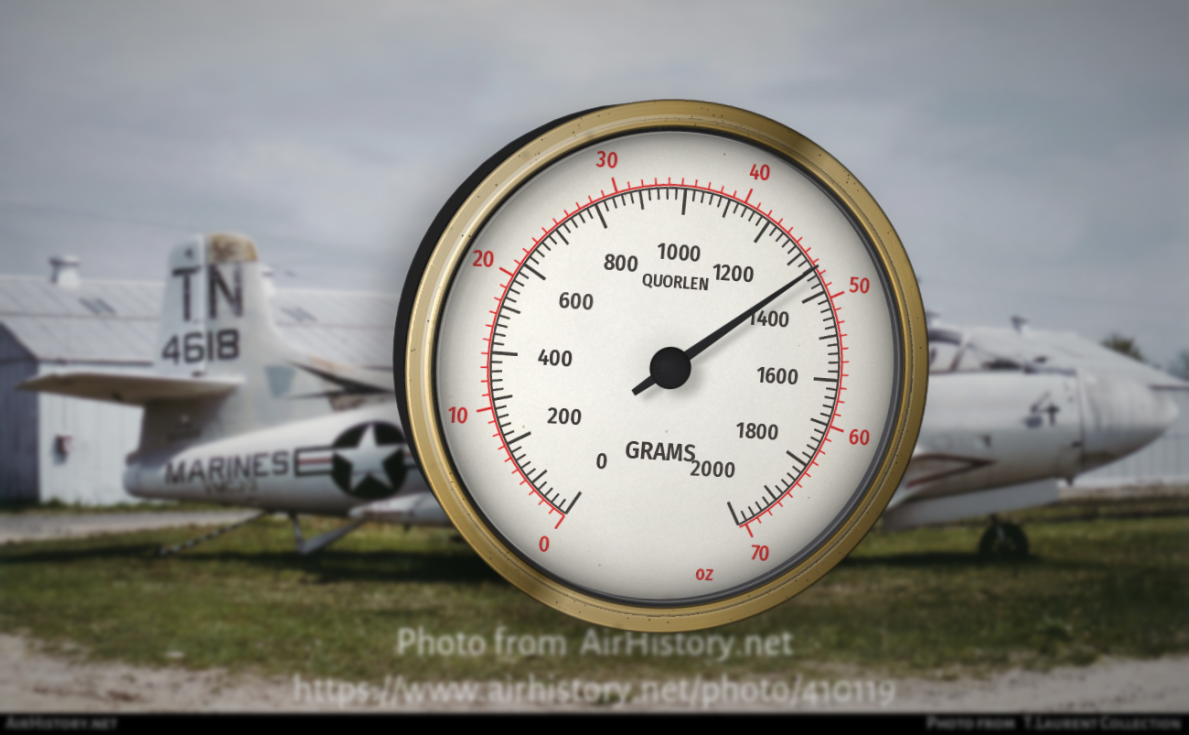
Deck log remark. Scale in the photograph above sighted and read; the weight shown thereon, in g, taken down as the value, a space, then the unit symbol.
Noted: 1340 g
